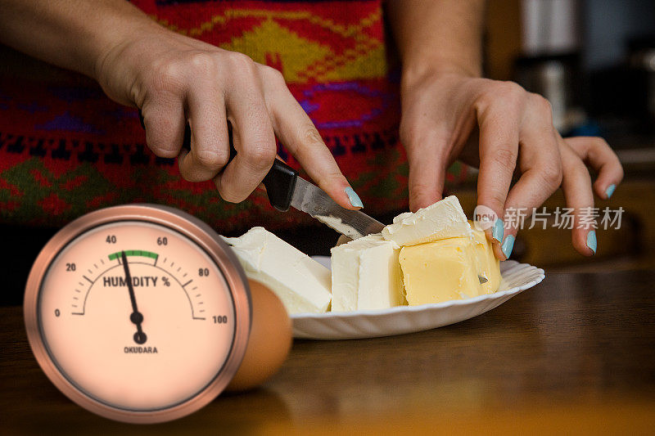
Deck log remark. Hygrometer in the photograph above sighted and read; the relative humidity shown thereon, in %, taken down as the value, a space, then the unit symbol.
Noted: 44 %
